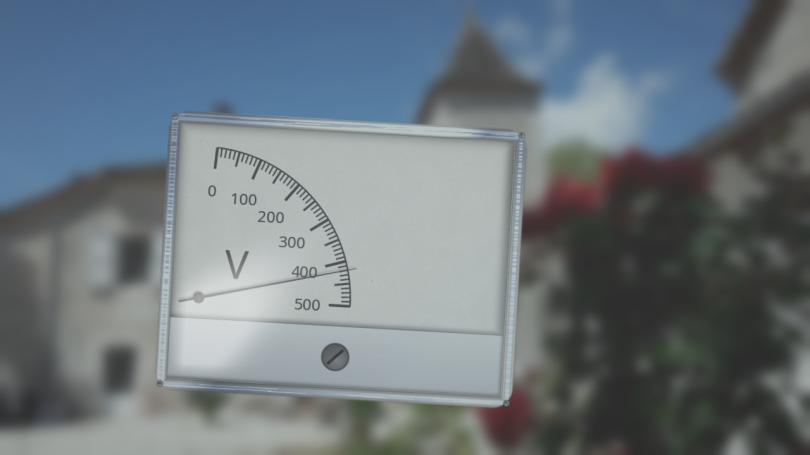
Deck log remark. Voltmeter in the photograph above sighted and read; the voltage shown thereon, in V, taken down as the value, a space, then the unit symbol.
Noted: 420 V
